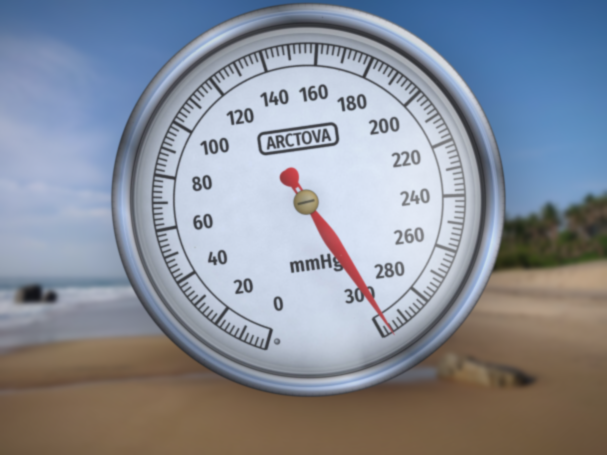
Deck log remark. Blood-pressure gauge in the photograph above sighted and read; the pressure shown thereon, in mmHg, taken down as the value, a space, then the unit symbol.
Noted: 296 mmHg
